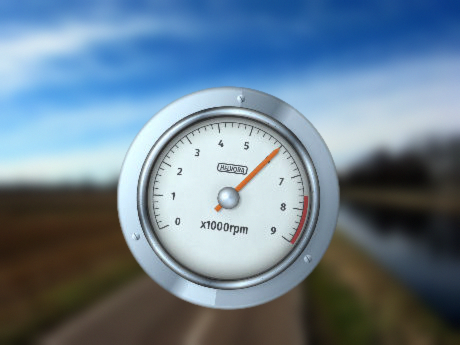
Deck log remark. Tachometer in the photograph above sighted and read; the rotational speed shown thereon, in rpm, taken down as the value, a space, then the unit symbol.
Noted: 6000 rpm
